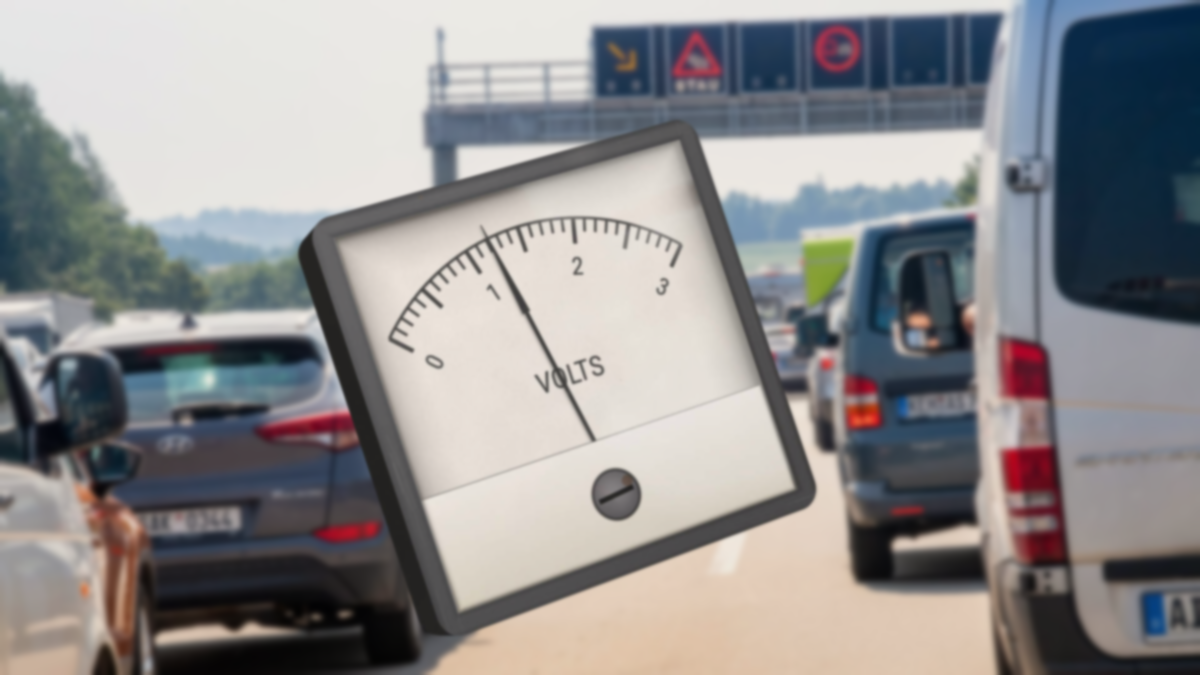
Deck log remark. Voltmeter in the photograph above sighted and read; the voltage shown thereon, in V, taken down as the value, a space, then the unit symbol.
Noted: 1.2 V
